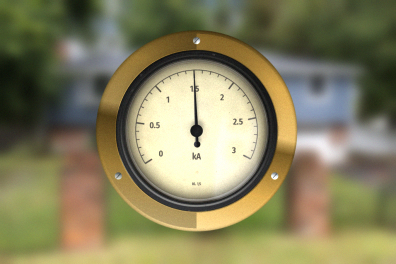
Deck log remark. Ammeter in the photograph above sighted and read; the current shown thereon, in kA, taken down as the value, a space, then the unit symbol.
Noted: 1.5 kA
